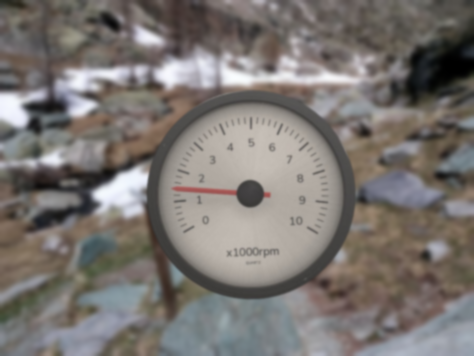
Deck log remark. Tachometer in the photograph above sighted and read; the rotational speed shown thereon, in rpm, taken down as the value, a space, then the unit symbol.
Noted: 1400 rpm
